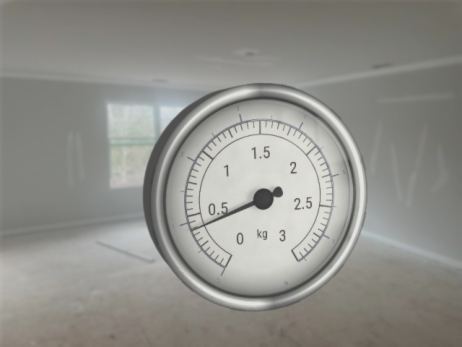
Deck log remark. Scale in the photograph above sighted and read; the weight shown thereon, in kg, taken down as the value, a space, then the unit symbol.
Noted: 0.4 kg
